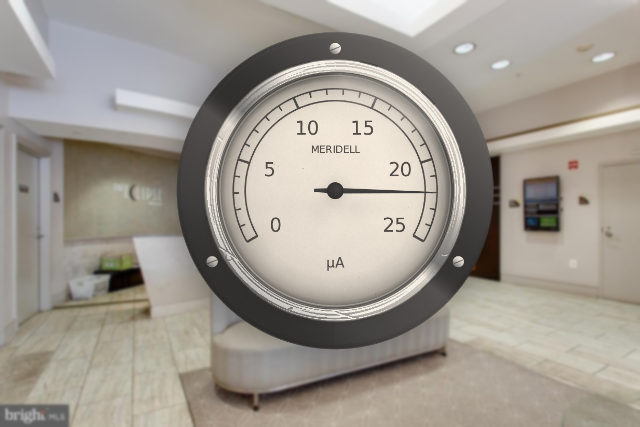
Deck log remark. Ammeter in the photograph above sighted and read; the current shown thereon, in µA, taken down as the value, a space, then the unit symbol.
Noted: 22 µA
